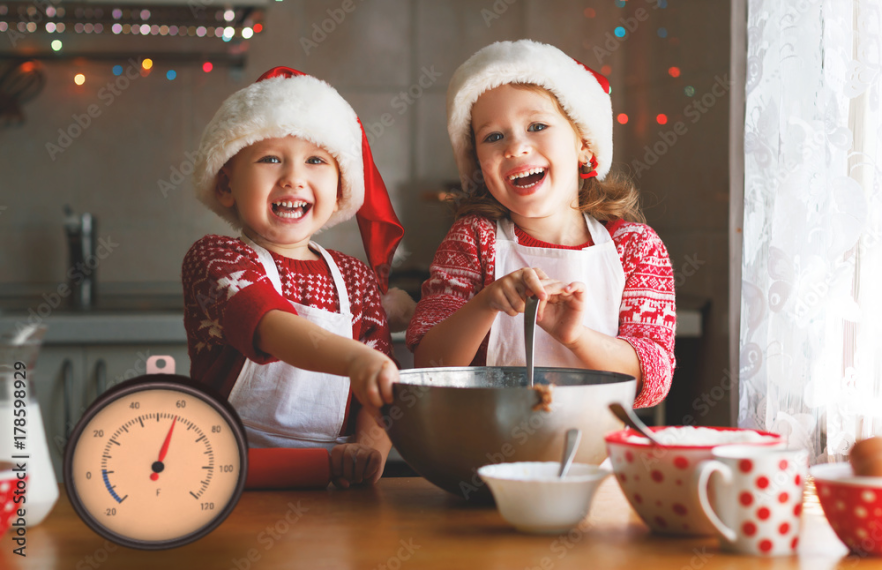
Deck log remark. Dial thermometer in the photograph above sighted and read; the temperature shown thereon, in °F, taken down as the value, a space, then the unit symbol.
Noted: 60 °F
